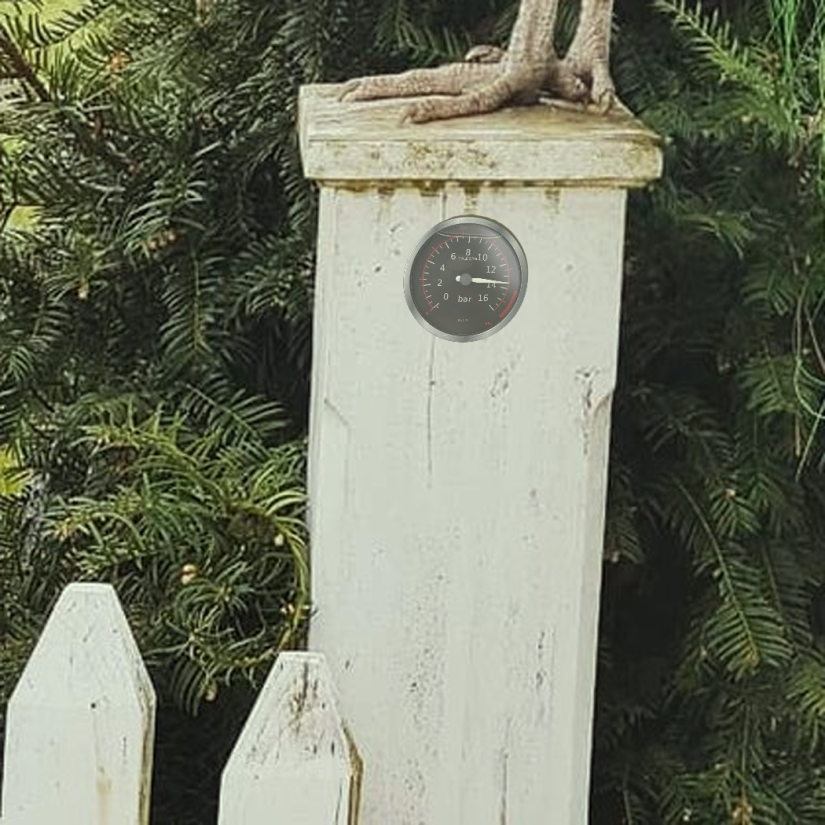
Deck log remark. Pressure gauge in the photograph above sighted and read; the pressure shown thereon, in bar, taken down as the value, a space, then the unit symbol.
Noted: 13.5 bar
